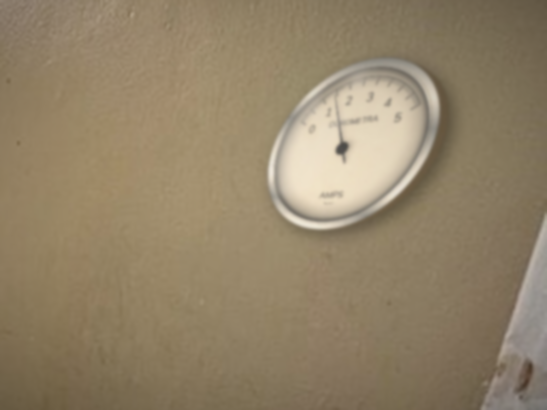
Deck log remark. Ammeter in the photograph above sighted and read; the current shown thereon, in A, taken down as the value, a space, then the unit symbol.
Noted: 1.5 A
